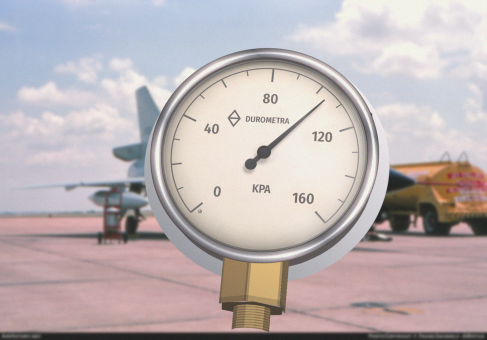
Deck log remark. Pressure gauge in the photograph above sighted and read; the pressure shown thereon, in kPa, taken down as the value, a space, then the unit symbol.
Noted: 105 kPa
